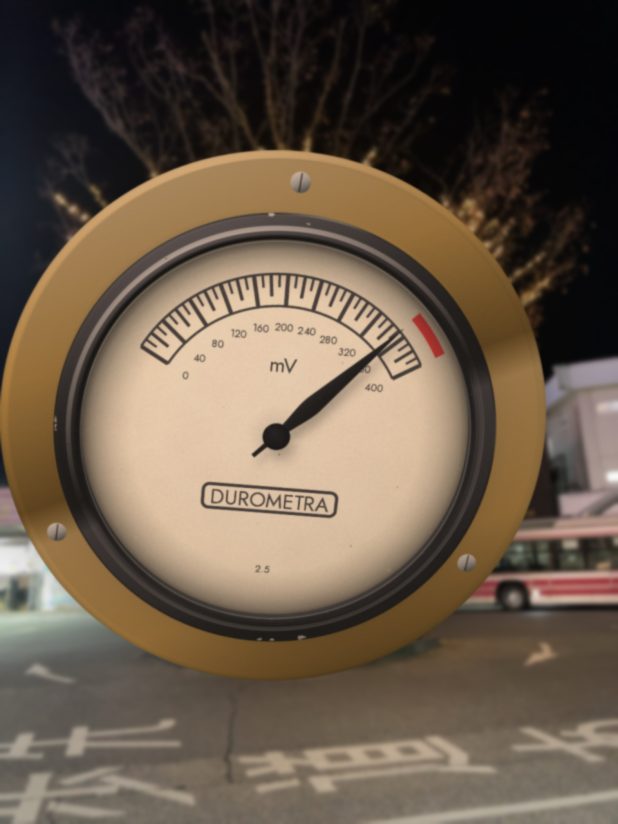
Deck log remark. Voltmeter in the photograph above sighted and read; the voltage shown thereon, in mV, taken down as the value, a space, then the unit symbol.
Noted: 350 mV
